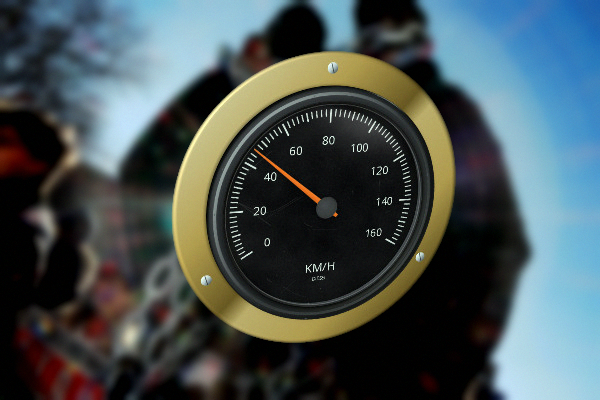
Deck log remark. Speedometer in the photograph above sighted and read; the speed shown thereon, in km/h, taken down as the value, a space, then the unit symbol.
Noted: 46 km/h
